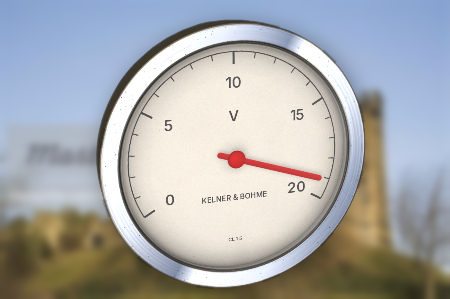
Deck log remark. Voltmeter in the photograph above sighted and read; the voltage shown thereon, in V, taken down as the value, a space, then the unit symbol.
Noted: 19 V
